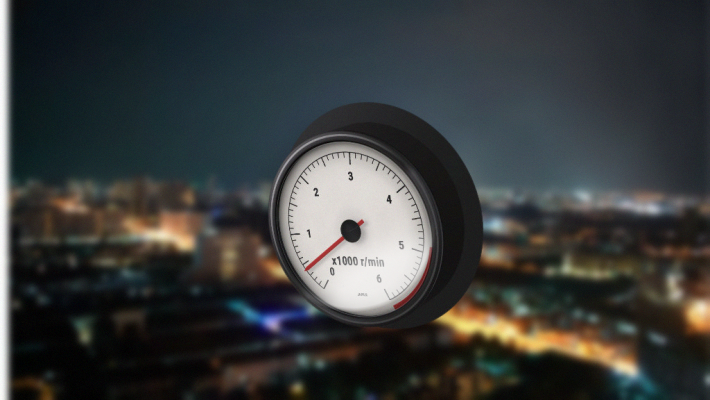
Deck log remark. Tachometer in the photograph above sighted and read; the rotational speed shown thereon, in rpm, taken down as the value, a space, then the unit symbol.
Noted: 400 rpm
